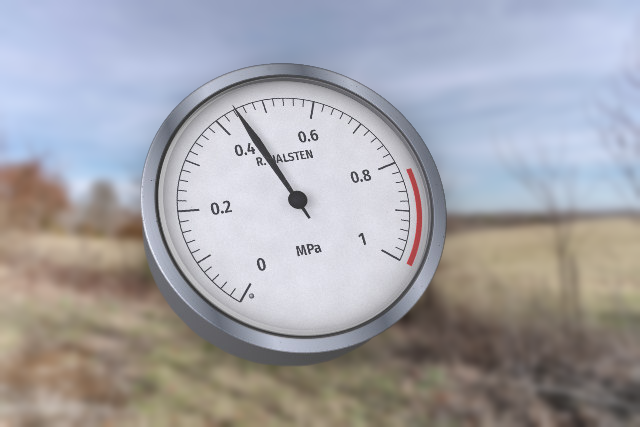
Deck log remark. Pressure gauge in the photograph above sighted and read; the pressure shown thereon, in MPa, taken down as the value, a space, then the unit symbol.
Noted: 0.44 MPa
